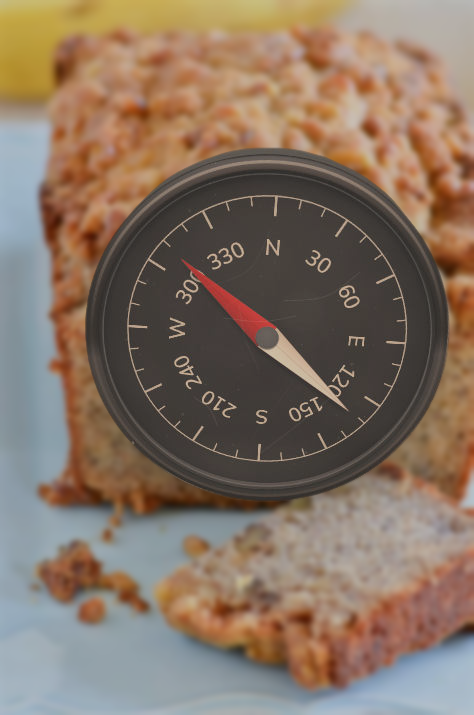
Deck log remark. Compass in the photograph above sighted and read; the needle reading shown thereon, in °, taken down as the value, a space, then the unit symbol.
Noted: 310 °
